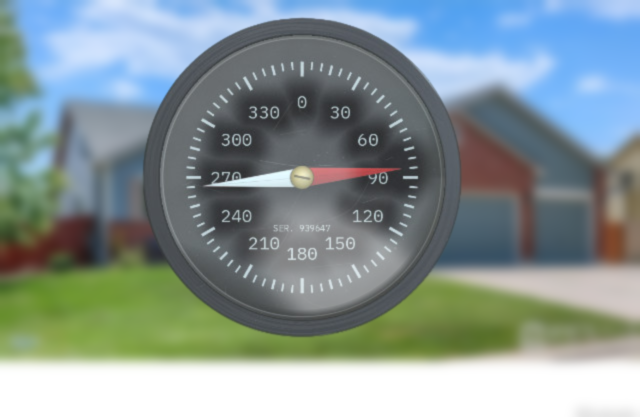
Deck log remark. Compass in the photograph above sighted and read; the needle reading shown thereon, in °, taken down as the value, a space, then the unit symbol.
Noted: 85 °
